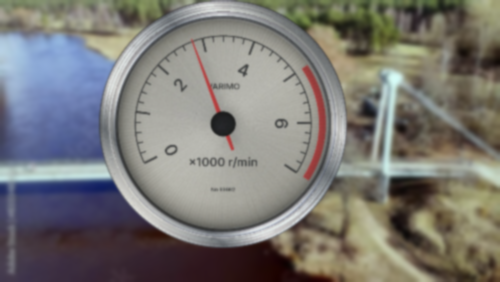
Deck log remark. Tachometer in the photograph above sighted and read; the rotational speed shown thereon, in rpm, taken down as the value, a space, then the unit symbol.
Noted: 2800 rpm
